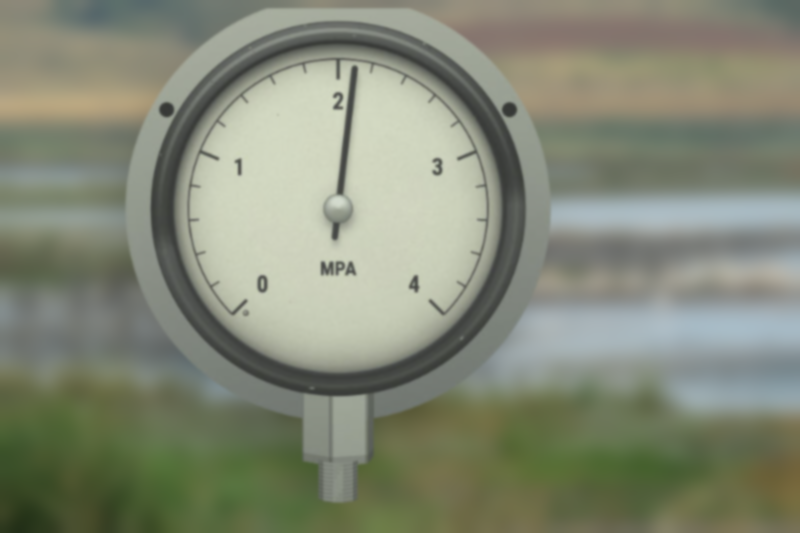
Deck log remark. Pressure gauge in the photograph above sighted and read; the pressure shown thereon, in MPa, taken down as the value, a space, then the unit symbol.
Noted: 2.1 MPa
